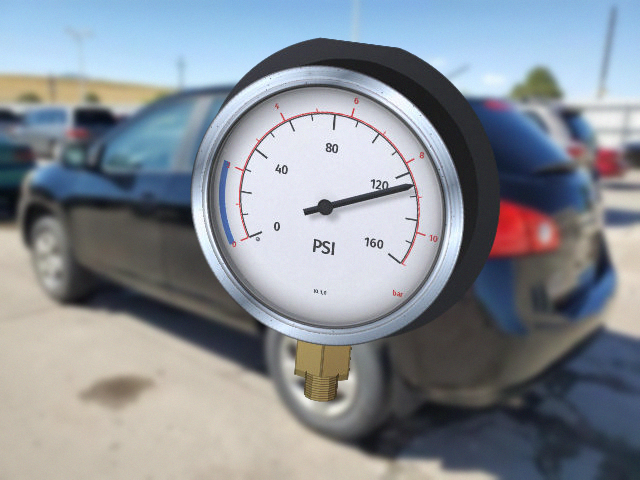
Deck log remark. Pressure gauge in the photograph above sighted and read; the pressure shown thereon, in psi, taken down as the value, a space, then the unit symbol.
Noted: 125 psi
